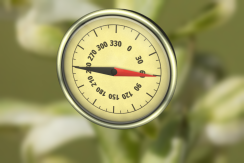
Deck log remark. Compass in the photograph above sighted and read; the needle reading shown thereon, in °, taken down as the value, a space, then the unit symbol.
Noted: 60 °
